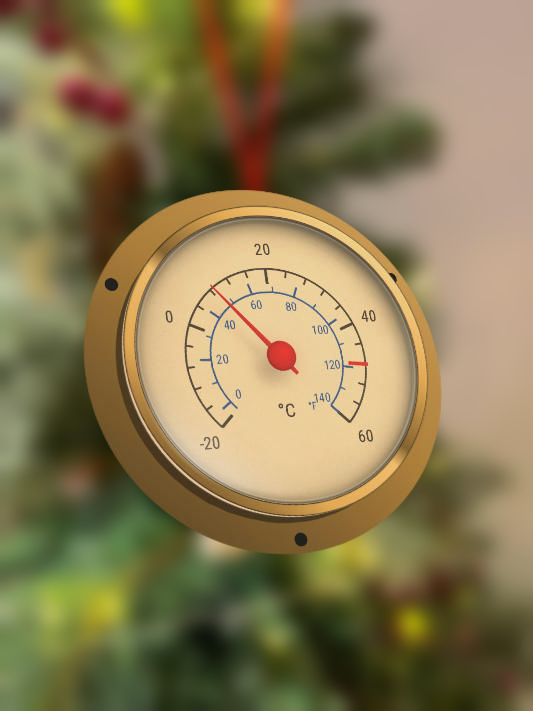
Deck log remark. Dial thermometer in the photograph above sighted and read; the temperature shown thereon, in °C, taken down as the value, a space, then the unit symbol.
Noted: 8 °C
